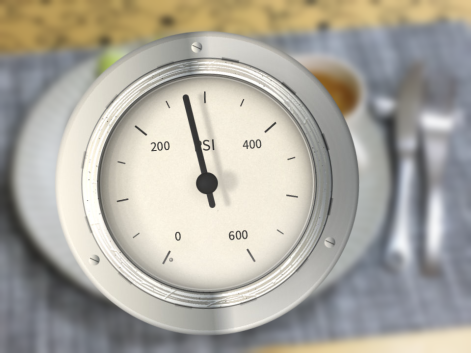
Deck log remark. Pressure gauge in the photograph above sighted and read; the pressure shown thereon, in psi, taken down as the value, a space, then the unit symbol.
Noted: 275 psi
